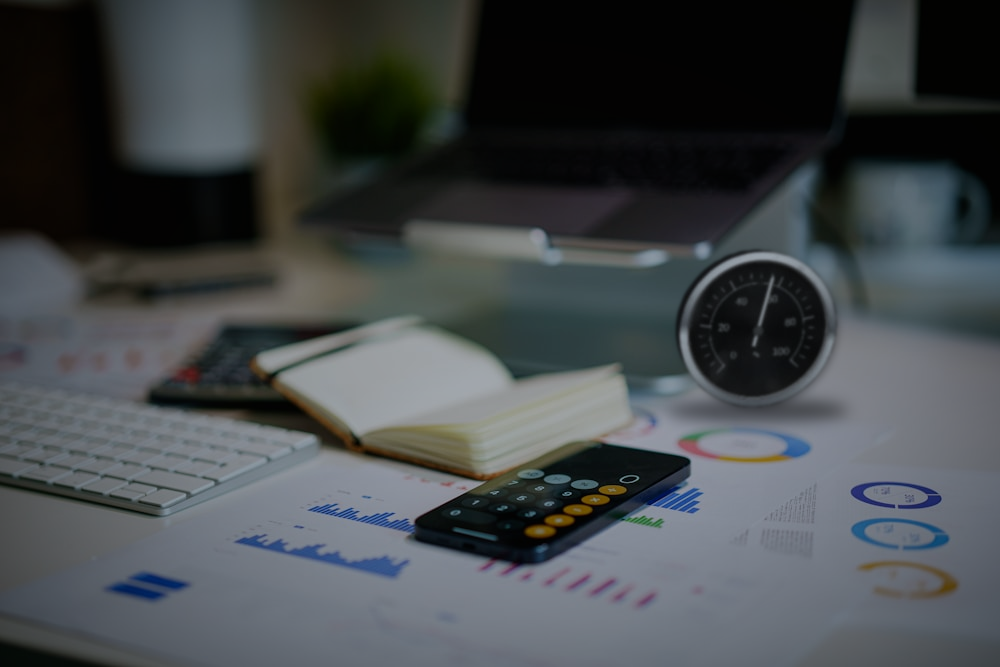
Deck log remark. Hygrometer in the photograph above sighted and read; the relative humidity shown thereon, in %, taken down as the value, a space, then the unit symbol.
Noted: 56 %
